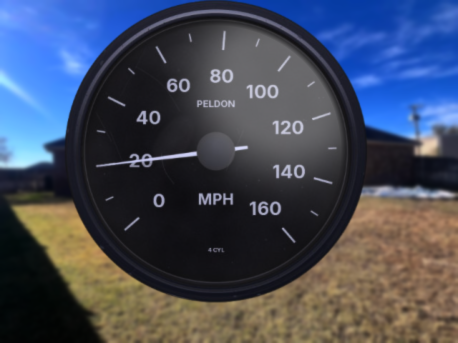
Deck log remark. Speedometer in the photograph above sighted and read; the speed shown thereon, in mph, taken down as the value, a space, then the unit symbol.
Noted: 20 mph
